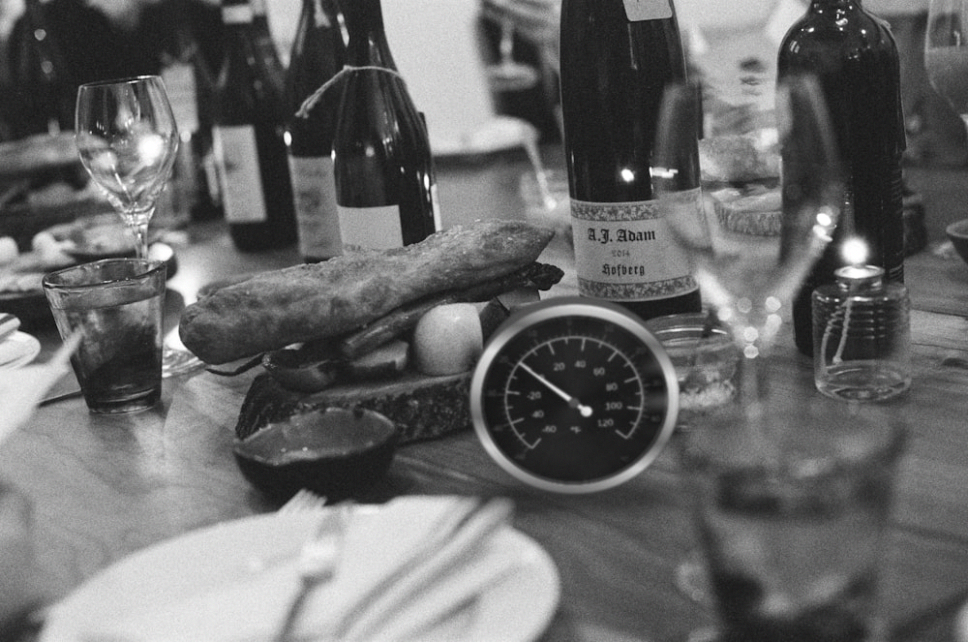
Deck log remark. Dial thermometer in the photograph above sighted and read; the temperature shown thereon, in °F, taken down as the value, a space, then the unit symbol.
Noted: 0 °F
